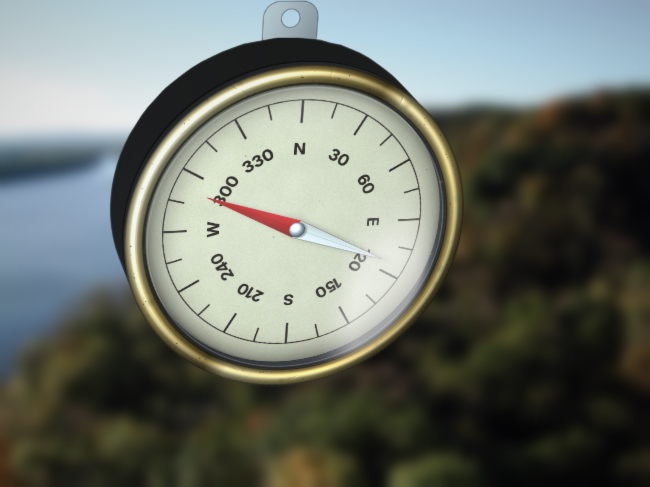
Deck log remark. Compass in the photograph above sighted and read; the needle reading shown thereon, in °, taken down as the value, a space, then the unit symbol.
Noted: 292.5 °
